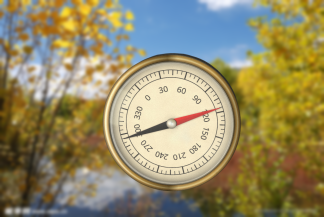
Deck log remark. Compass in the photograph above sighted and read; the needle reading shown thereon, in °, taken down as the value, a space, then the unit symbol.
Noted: 115 °
